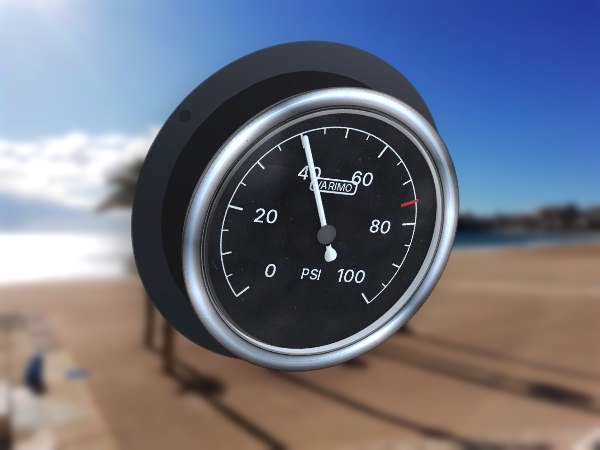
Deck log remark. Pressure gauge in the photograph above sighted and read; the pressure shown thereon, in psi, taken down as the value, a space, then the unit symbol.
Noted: 40 psi
